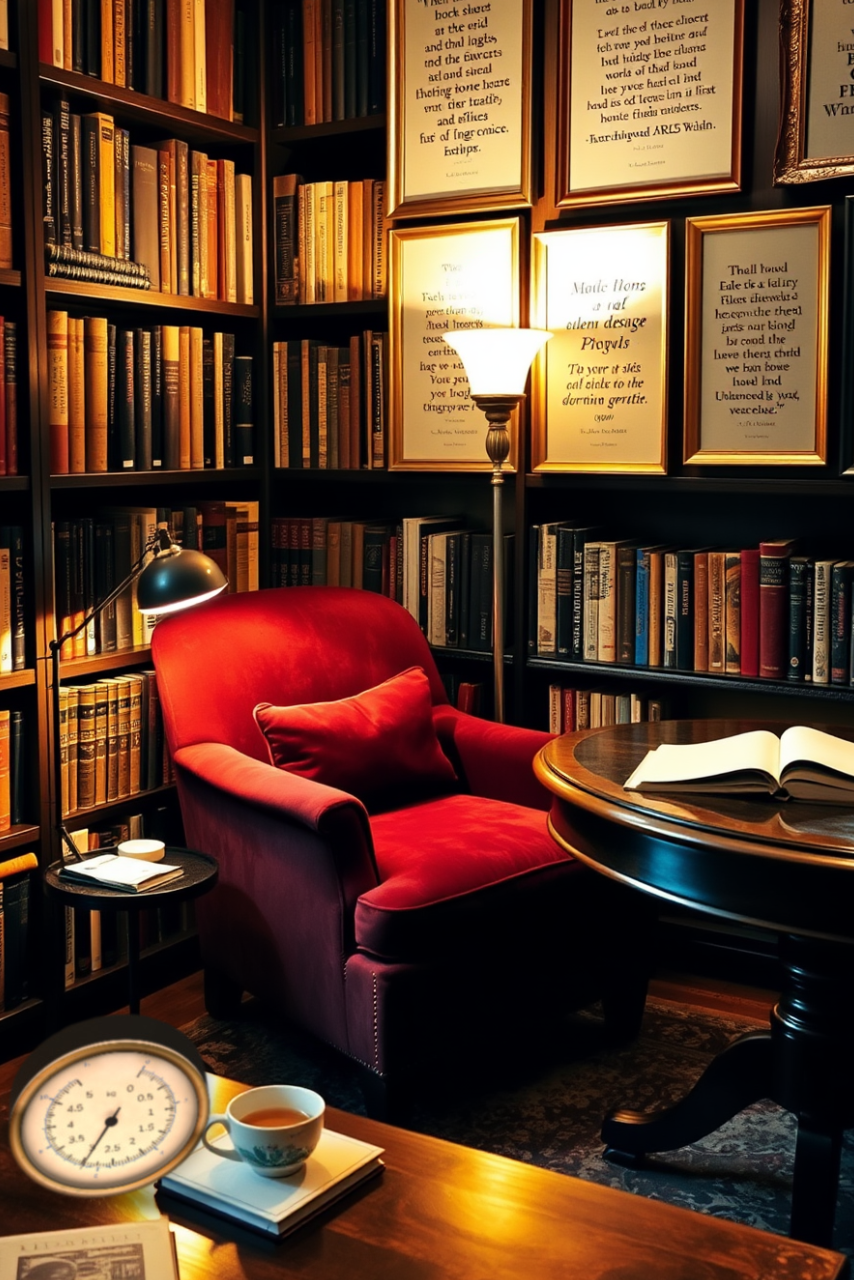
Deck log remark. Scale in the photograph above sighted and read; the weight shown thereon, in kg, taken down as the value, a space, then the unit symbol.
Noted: 3 kg
